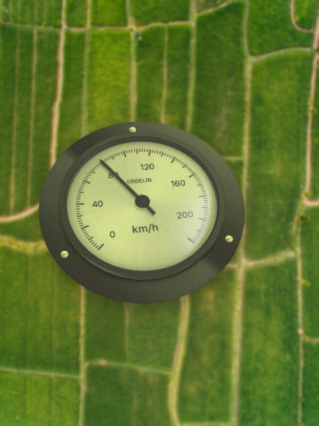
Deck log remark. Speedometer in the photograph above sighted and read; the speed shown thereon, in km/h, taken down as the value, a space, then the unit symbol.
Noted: 80 km/h
